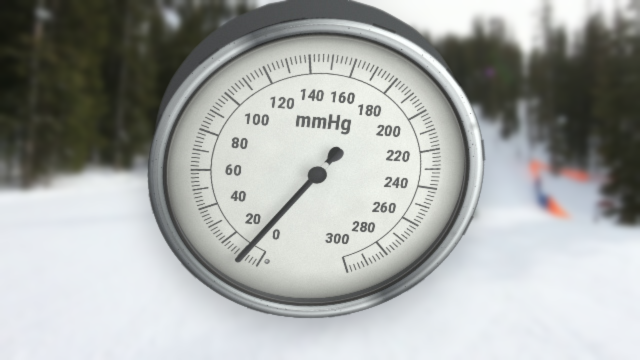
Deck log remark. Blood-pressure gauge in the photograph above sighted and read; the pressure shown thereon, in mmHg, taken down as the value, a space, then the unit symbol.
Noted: 10 mmHg
